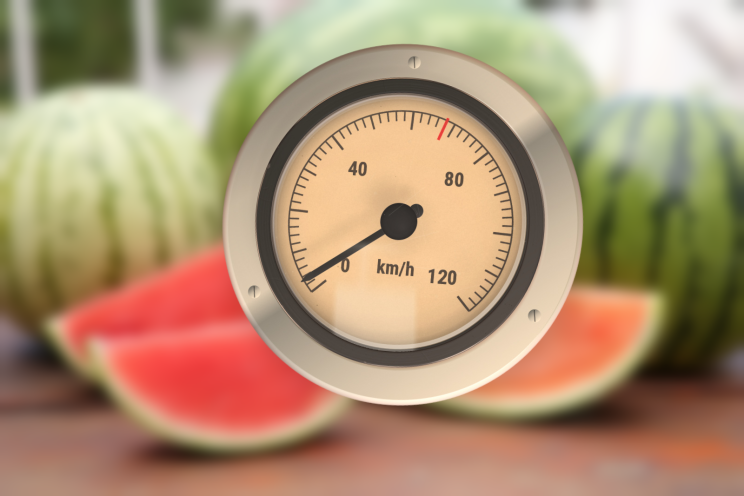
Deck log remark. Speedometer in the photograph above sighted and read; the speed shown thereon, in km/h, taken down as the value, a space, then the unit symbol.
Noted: 3 km/h
